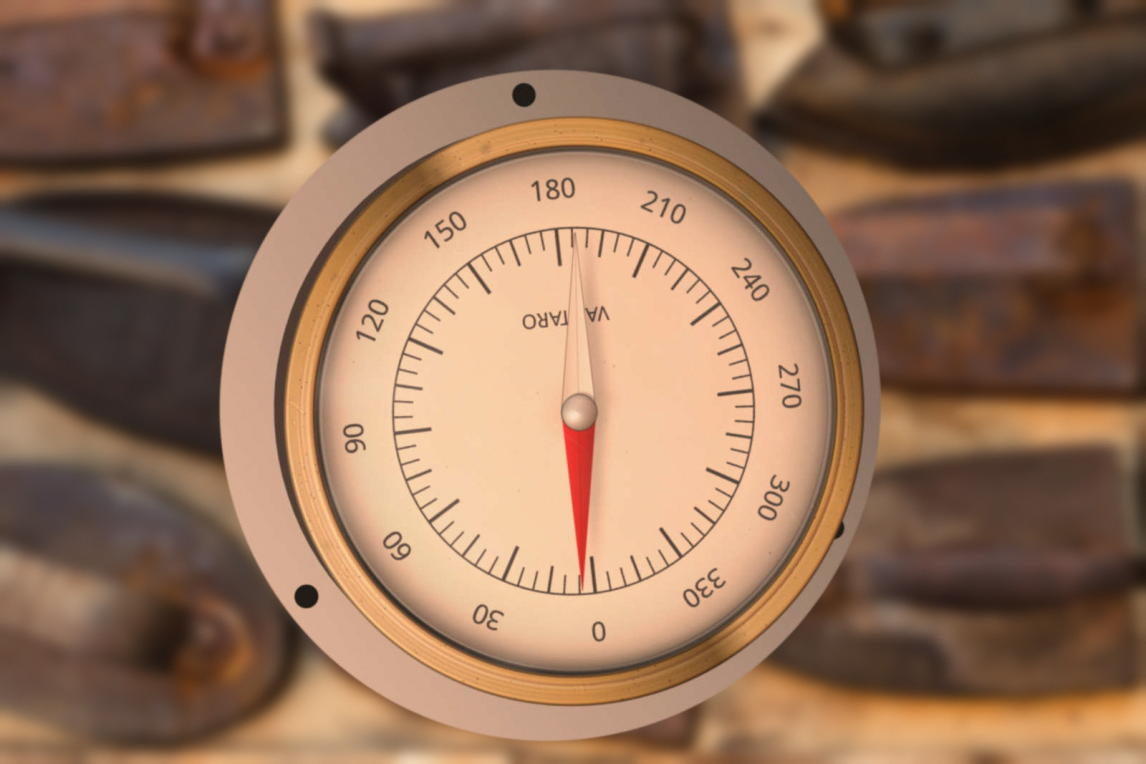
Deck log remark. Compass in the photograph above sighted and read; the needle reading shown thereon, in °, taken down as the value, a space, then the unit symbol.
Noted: 5 °
